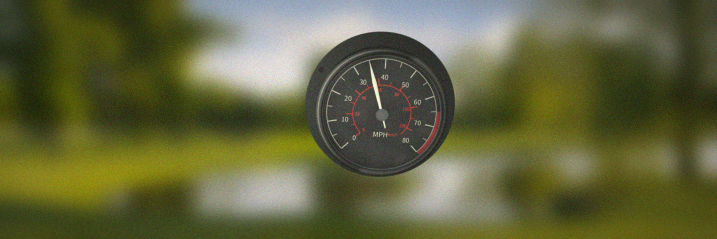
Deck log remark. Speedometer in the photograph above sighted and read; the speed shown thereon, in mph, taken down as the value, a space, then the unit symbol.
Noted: 35 mph
